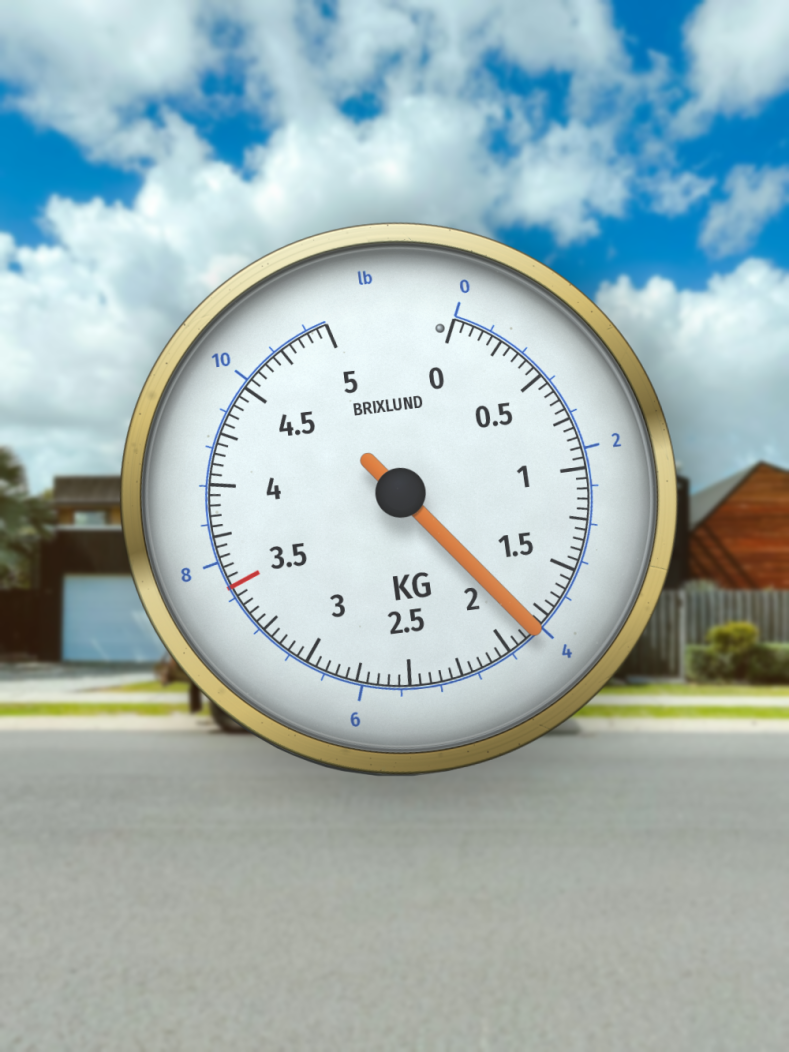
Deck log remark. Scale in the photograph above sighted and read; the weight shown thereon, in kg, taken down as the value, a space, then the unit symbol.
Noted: 1.85 kg
